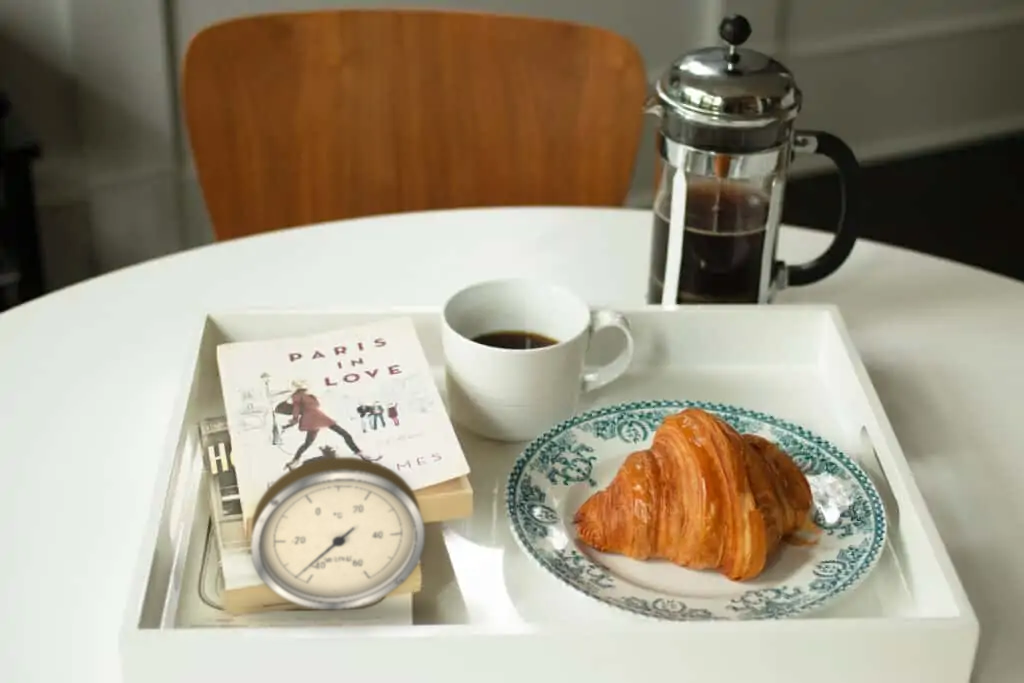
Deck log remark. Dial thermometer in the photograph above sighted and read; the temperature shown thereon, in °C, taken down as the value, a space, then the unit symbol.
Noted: -35 °C
